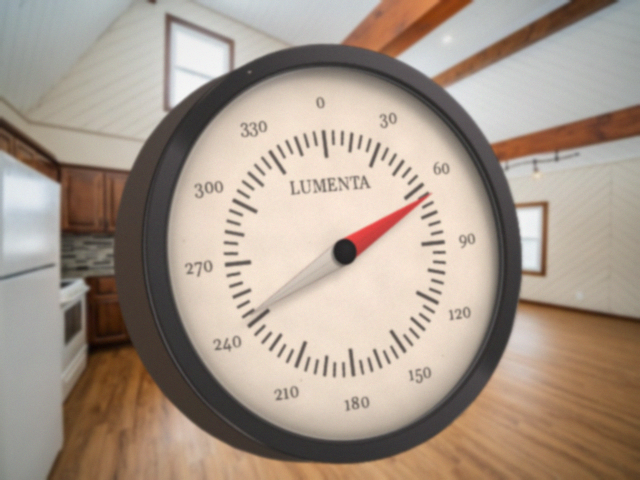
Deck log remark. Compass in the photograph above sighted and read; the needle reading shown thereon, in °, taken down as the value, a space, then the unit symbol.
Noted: 65 °
